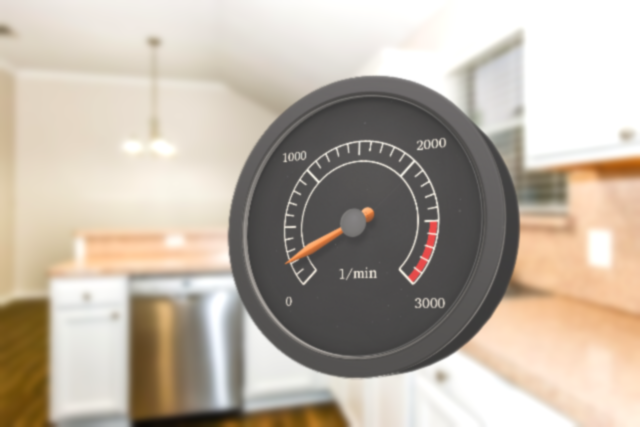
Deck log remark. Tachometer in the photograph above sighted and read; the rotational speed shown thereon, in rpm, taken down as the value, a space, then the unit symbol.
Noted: 200 rpm
